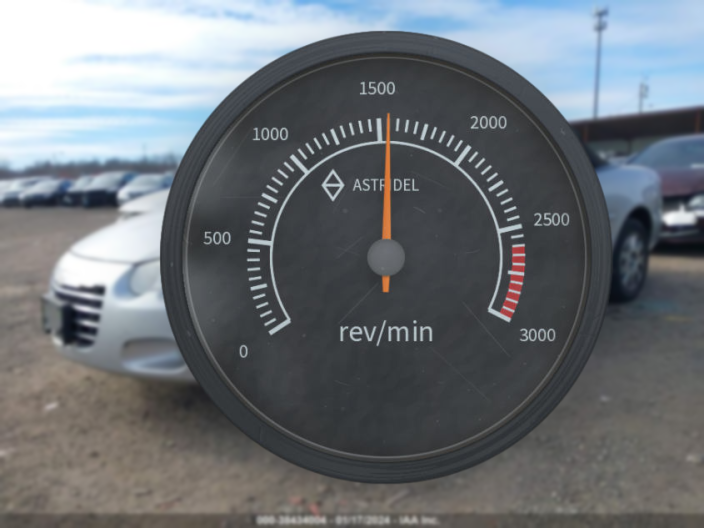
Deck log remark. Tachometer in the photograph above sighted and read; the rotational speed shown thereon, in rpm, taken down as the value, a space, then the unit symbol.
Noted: 1550 rpm
